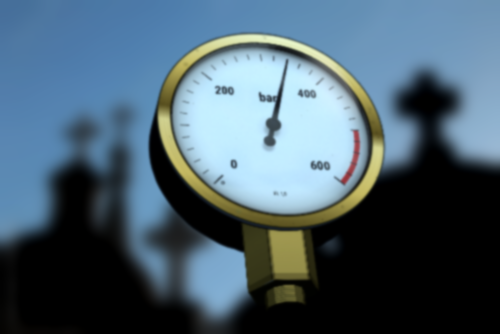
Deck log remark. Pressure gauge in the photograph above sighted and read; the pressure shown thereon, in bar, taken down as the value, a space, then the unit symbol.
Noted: 340 bar
